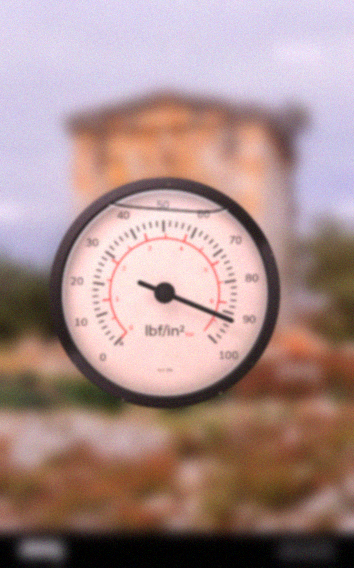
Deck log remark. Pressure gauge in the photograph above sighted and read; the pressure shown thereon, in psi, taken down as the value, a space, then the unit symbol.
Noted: 92 psi
